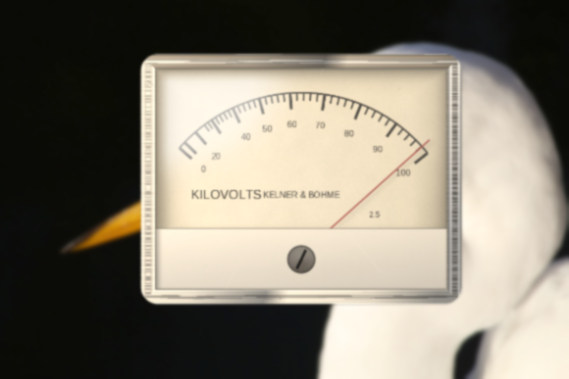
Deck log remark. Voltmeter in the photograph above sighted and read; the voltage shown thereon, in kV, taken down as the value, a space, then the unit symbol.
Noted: 98 kV
